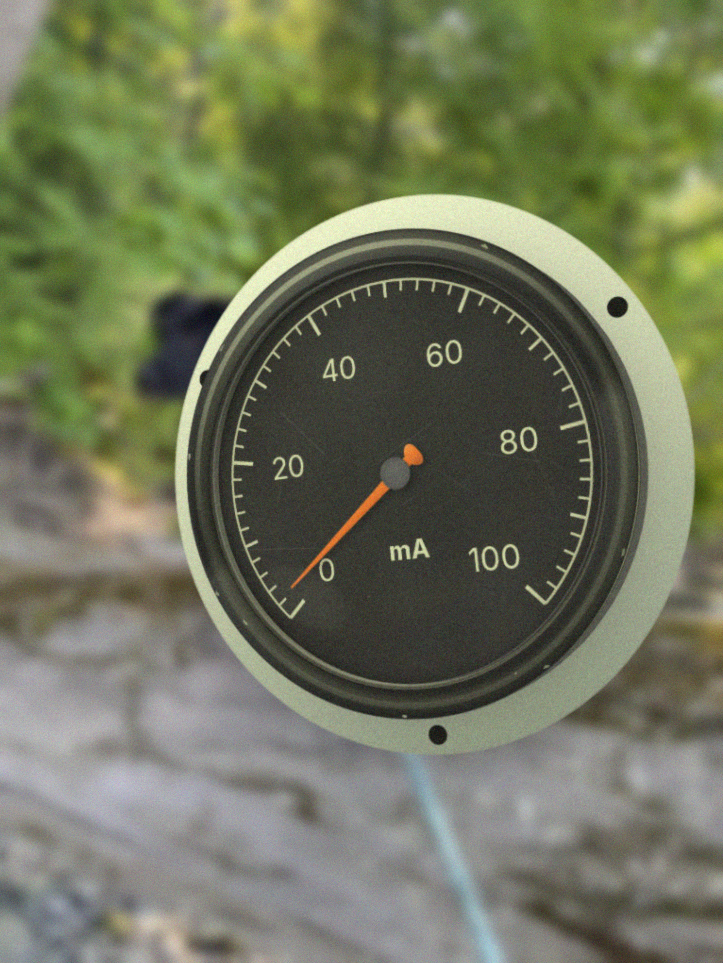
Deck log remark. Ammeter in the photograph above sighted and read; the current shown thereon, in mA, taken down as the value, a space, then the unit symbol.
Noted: 2 mA
